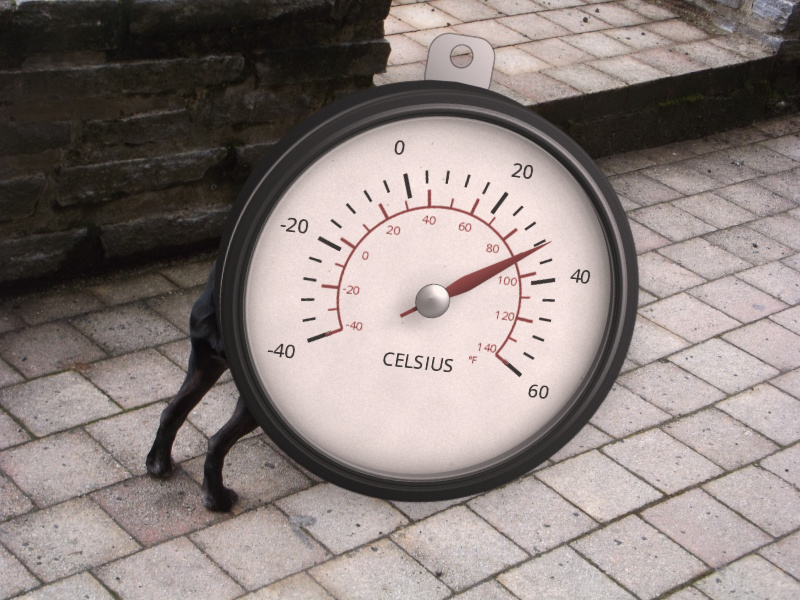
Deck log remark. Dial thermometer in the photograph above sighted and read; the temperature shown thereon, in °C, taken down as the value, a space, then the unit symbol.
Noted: 32 °C
